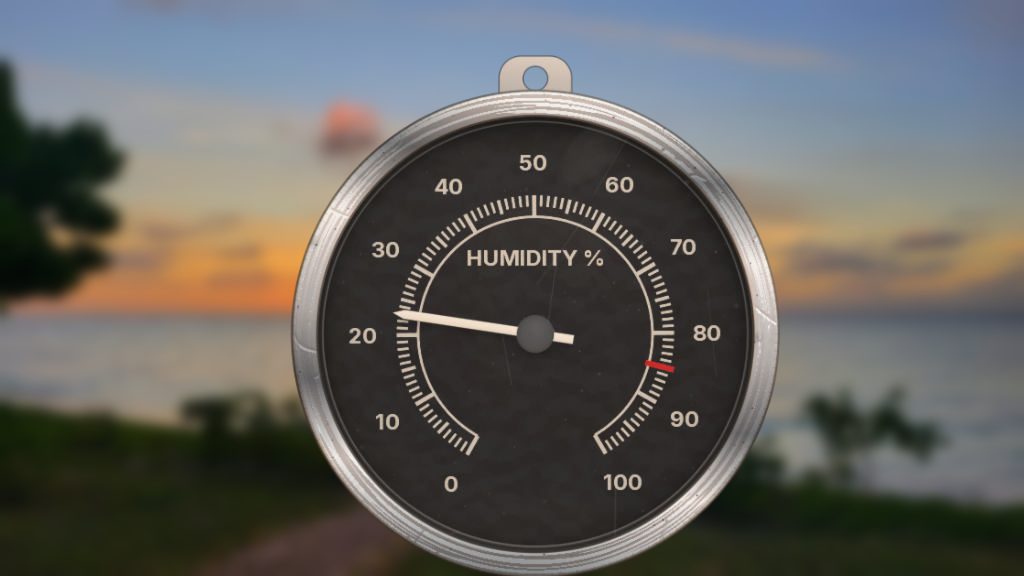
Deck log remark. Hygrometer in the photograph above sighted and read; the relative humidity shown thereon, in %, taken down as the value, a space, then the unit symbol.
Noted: 23 %
